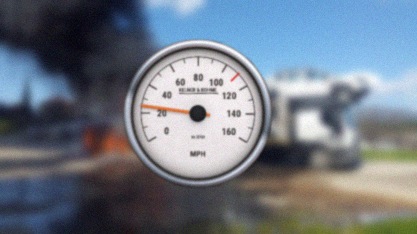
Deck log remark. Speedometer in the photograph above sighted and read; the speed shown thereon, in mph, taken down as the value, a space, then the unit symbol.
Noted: 25 mph
